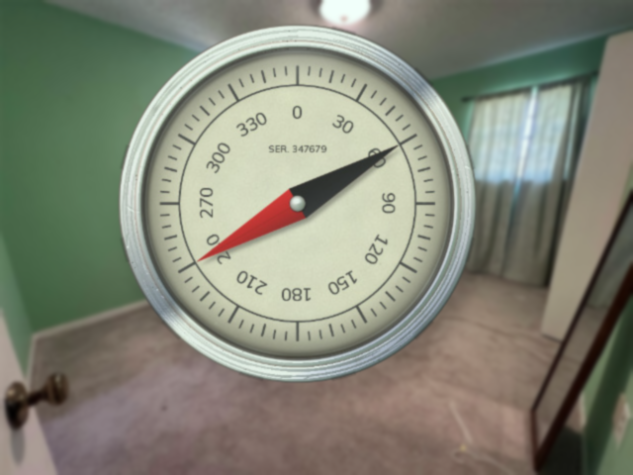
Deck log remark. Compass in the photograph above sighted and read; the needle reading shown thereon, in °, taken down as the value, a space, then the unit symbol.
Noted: 240 °
